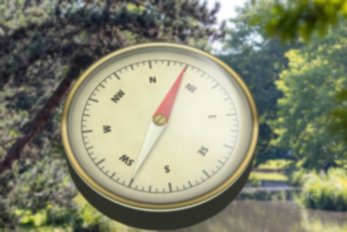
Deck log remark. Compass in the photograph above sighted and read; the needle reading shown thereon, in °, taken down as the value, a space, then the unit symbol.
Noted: 30 °
